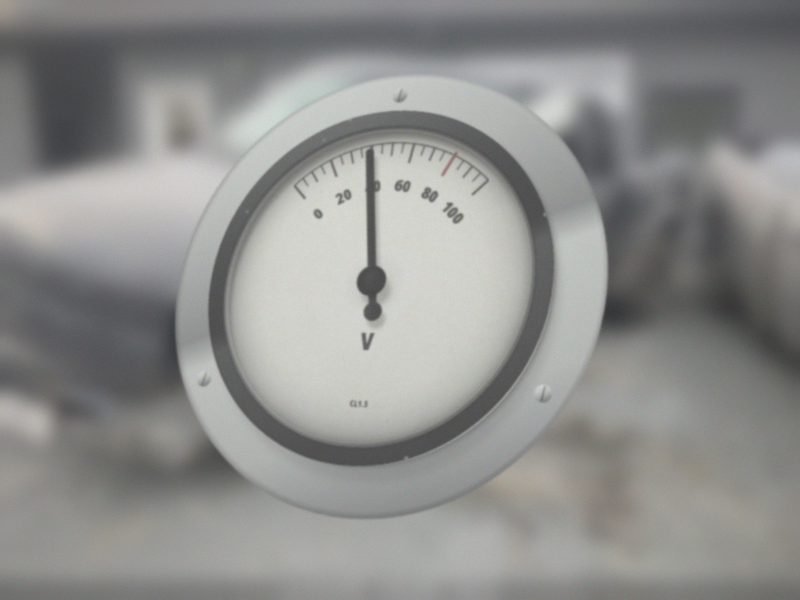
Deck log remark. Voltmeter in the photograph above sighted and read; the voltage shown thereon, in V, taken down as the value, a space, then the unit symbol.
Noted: 40 V
